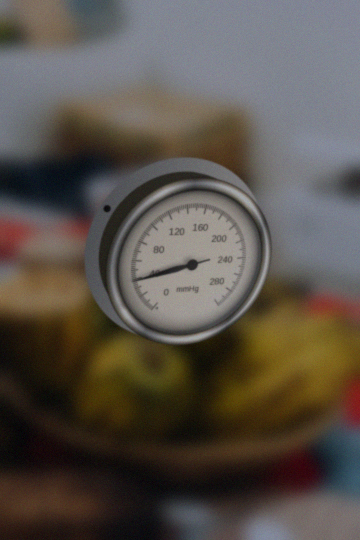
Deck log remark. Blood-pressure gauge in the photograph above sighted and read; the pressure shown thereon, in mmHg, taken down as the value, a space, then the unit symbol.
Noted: 40 mmHg
